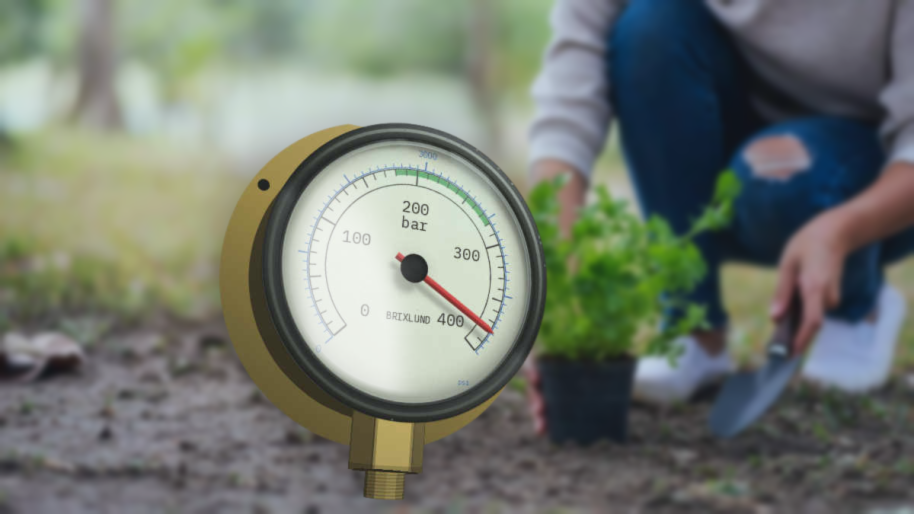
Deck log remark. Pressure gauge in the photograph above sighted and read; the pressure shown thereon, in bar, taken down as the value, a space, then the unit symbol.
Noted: 380 bar
